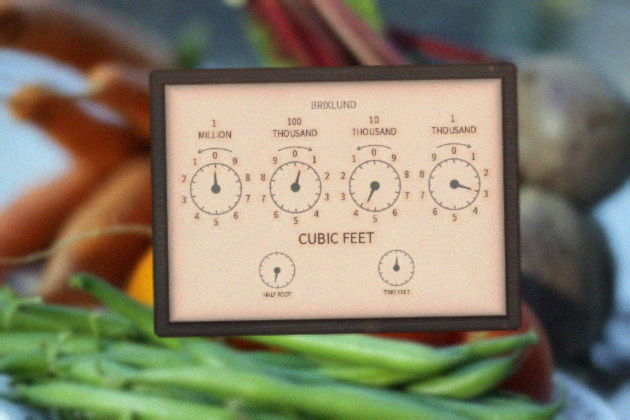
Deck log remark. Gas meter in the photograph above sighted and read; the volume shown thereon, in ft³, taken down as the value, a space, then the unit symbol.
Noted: 4300 ft³
